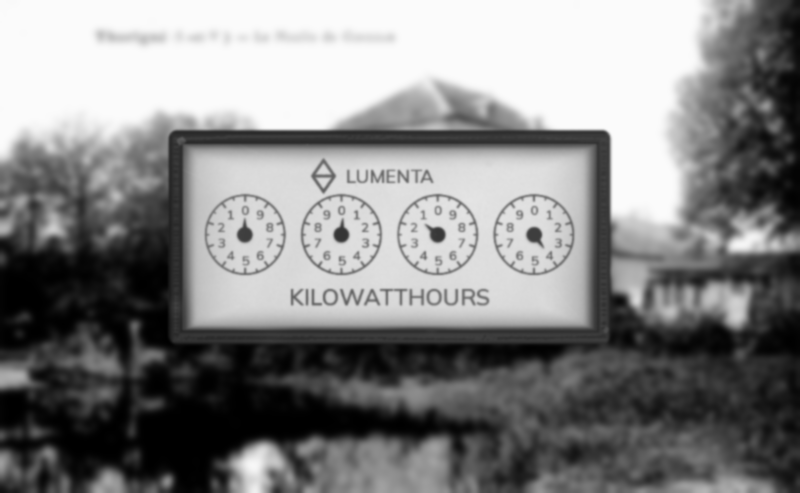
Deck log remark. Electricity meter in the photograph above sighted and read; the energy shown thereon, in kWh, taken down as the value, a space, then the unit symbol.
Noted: 14 kWh
